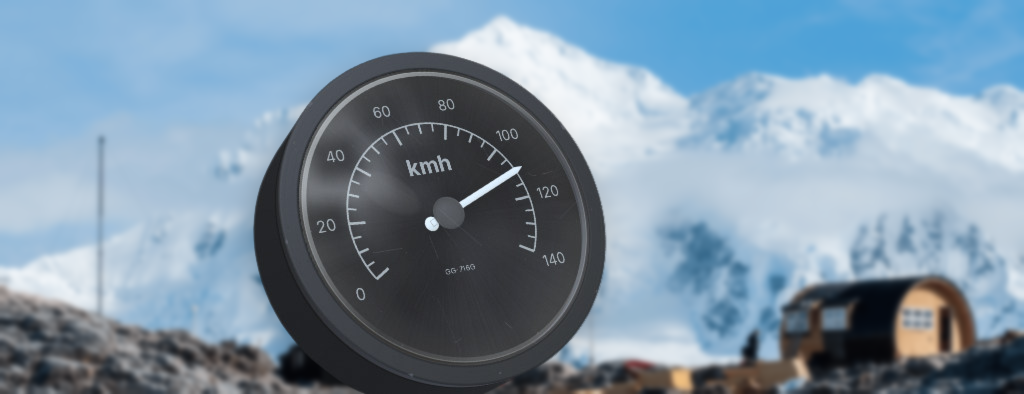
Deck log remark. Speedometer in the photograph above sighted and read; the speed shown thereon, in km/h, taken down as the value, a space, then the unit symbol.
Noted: 110 km/h
